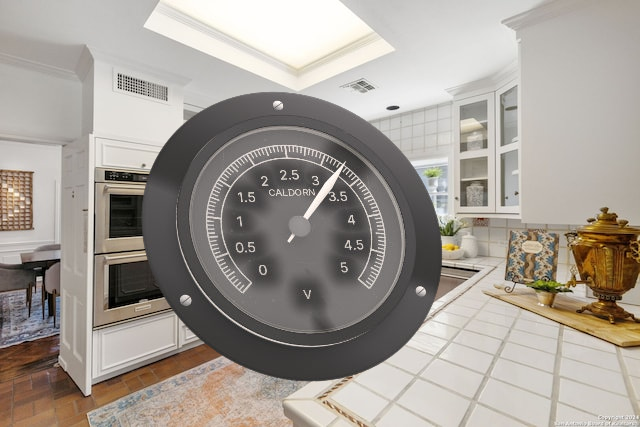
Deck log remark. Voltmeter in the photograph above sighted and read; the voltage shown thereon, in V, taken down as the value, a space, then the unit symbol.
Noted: 3.25 V
